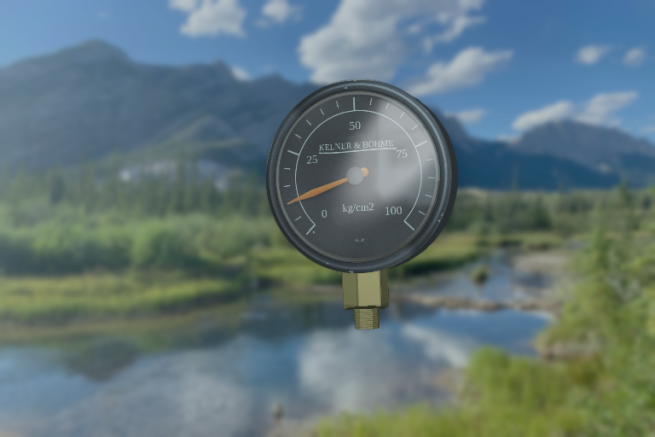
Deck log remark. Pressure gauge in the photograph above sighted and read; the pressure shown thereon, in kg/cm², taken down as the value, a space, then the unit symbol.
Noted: 10 kg/cm²
